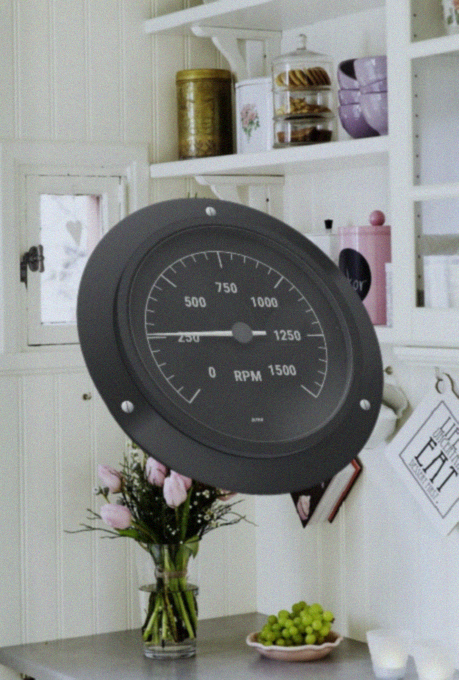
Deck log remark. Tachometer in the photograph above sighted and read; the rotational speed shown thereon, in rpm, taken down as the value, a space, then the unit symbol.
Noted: 250 rpm
